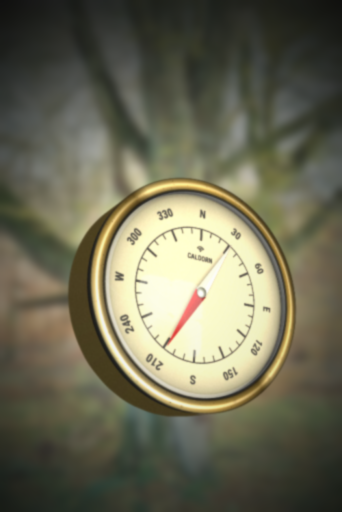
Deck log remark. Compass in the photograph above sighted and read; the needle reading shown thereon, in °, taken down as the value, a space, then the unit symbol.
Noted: 210 °
